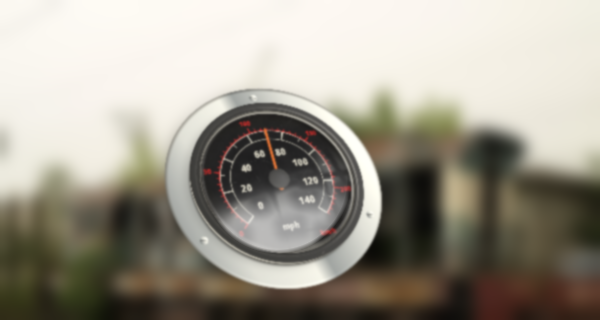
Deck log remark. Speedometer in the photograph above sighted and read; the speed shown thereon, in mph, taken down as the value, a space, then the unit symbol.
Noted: 70 mph
